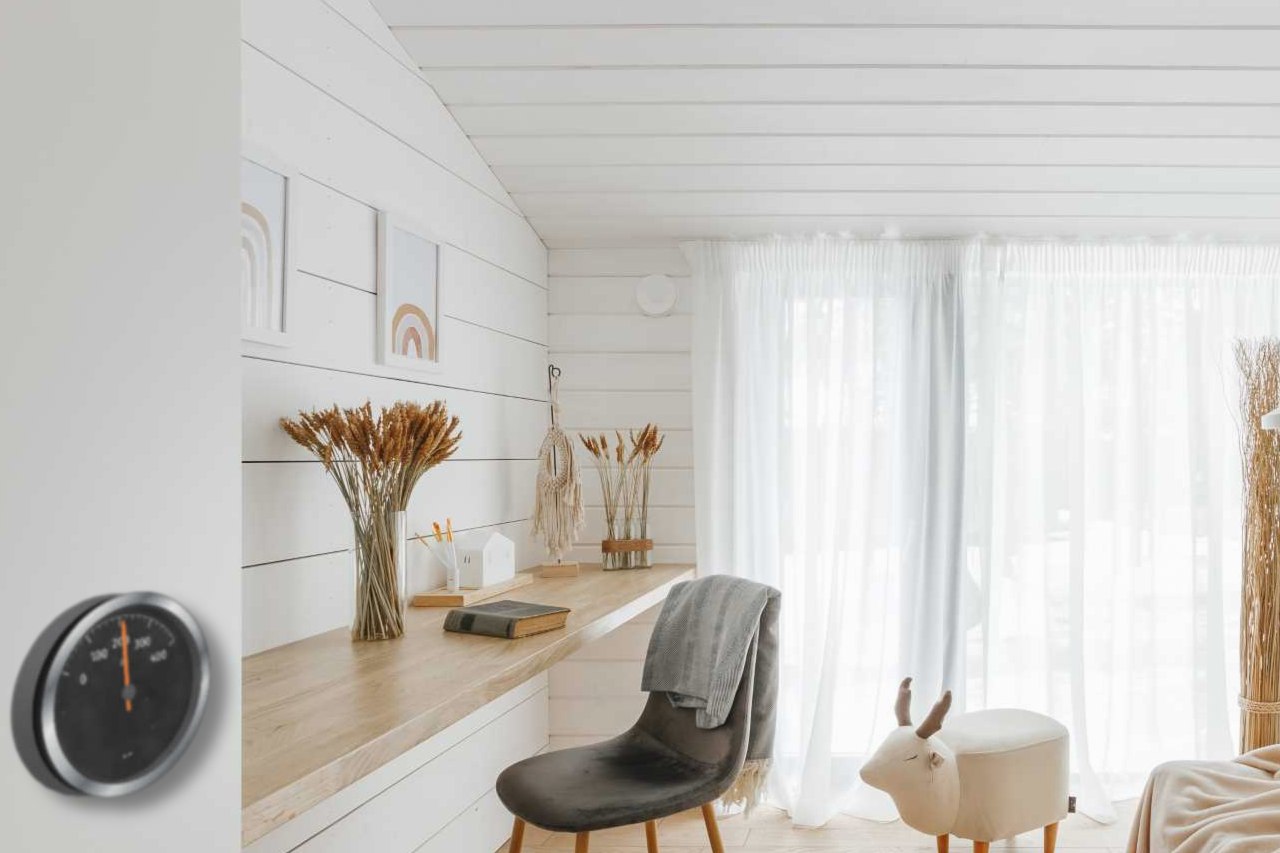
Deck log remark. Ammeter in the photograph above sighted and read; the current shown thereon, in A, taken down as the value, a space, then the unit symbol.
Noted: 200 A
